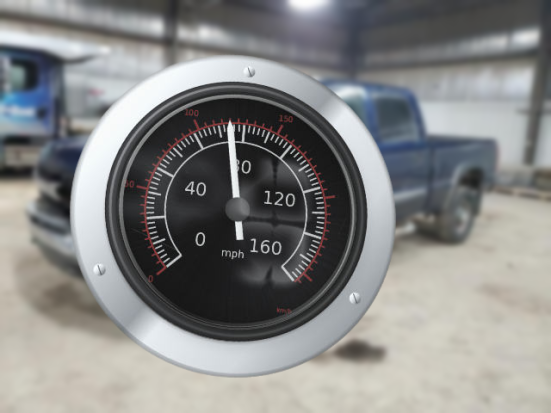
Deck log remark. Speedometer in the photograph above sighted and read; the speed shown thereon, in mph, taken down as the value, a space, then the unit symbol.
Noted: 74 mph
